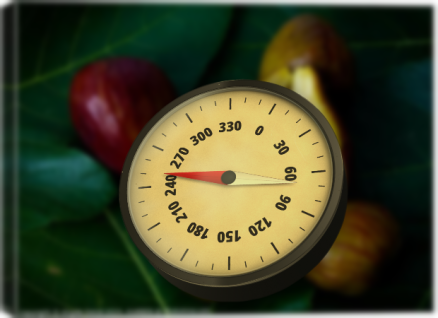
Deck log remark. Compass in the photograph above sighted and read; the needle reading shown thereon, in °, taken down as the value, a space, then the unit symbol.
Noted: 250 °
